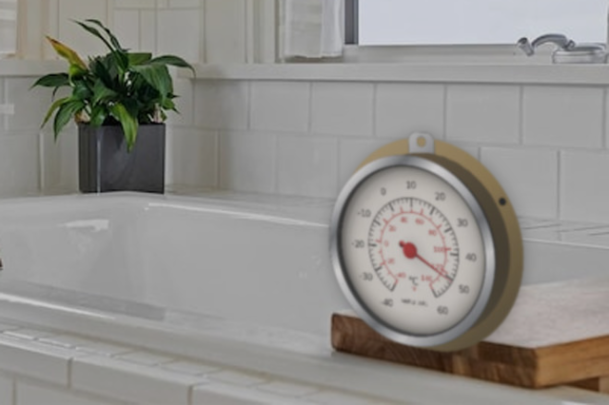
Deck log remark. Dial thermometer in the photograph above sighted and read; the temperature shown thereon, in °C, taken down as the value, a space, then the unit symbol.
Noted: 50 °C
